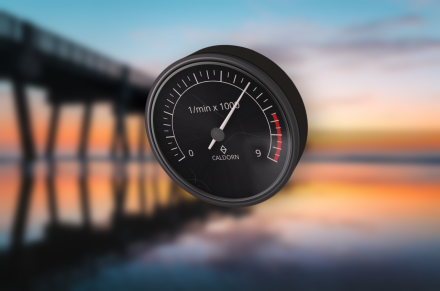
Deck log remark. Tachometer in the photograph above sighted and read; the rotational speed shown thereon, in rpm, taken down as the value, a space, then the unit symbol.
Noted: 6000 rpm
